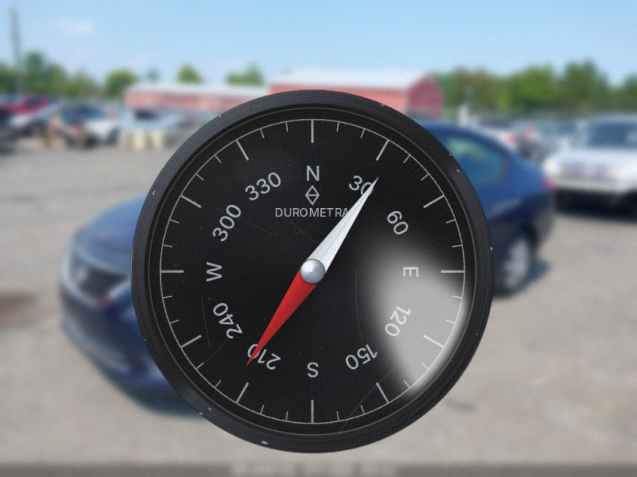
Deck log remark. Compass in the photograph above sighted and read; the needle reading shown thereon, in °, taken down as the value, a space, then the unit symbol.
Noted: 215 °
